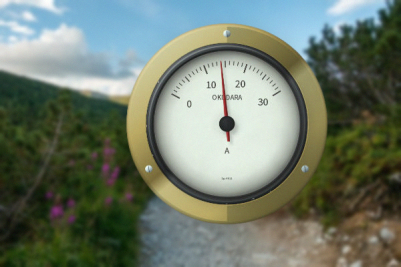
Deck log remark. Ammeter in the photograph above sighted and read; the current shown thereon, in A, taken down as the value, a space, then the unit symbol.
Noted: 14 A
